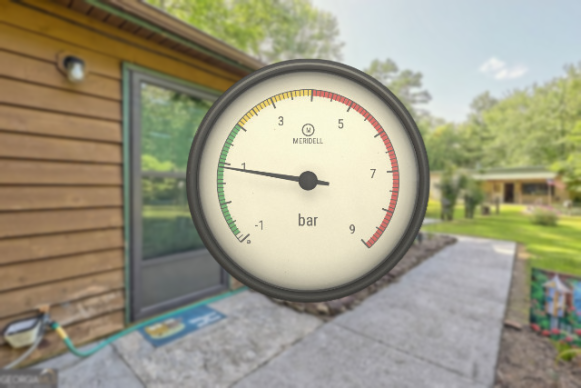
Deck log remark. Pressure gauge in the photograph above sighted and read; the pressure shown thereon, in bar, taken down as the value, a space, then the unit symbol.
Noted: 0.9 bar
